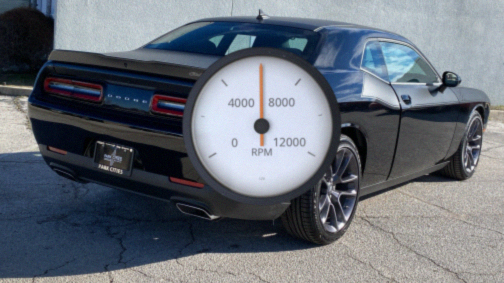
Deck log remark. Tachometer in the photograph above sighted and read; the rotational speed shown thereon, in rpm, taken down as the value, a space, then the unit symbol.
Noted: 6000 rpm
